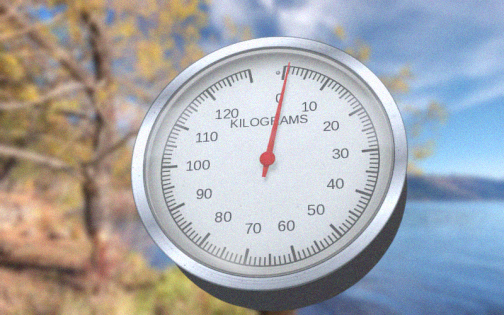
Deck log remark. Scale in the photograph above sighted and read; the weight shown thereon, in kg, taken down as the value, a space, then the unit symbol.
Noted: 1 kg
